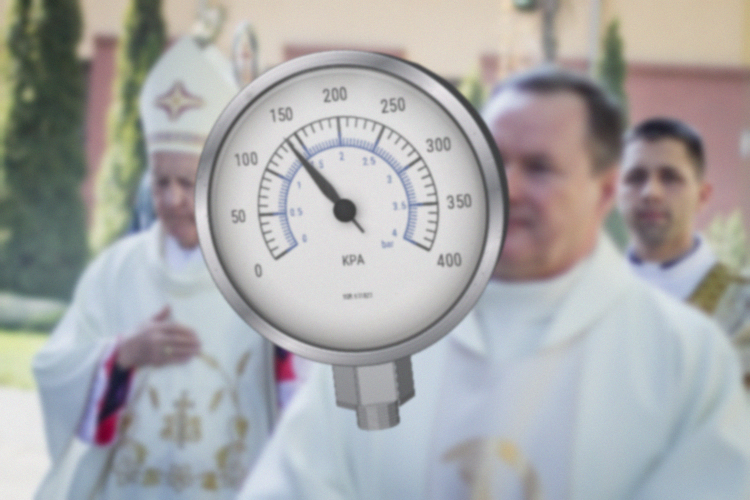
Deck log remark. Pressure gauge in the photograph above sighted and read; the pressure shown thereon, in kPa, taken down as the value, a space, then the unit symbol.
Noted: 140 kPa
